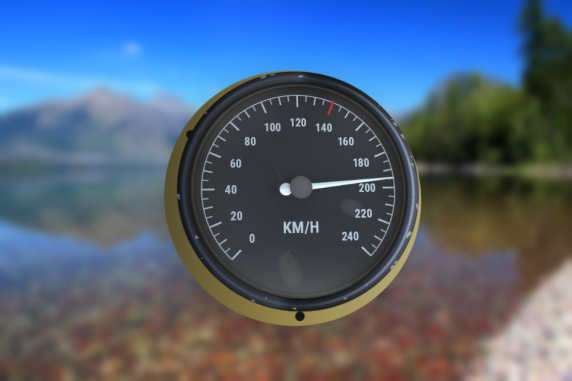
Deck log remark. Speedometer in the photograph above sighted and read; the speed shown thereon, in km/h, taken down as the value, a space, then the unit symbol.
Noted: 195 km/h
